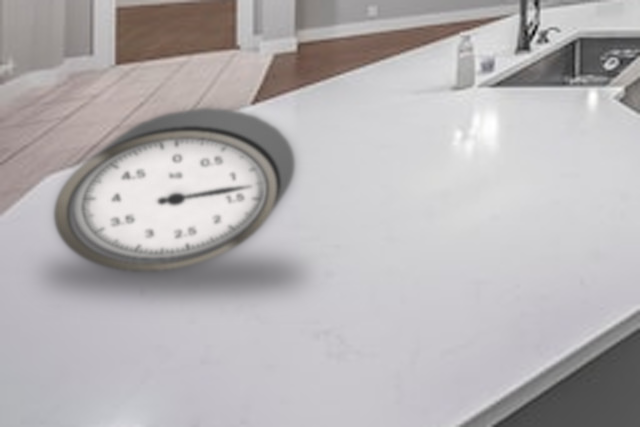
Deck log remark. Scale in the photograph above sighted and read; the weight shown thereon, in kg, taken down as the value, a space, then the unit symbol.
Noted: 1.25 kg
